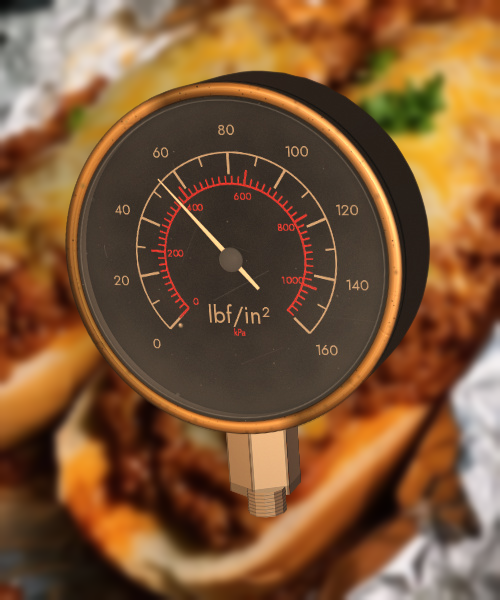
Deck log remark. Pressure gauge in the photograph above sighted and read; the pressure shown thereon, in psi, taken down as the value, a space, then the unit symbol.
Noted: 55 psi
